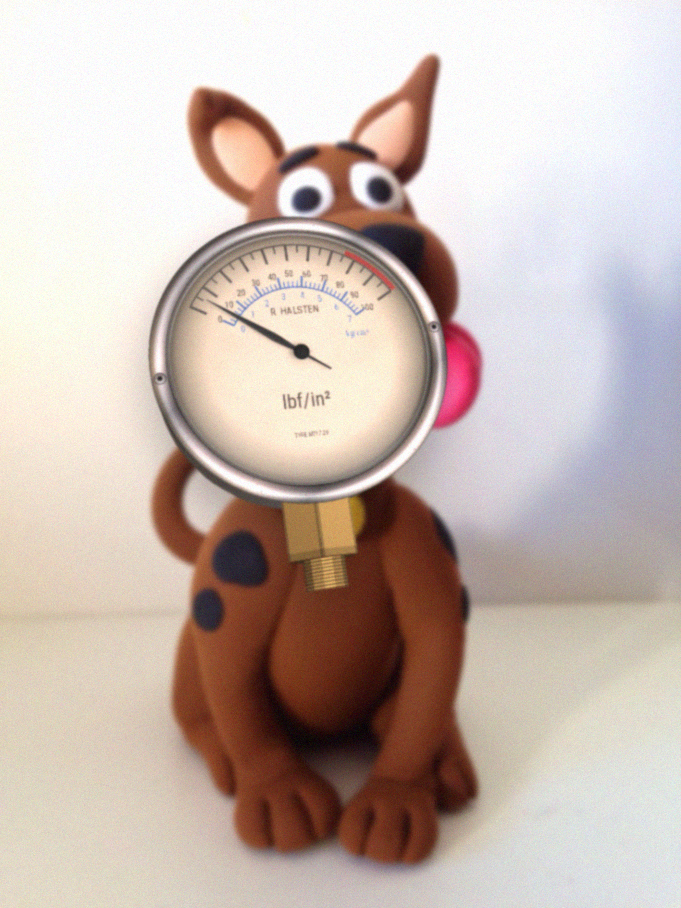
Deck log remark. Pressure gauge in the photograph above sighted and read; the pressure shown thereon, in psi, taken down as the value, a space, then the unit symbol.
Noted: 5 psi
